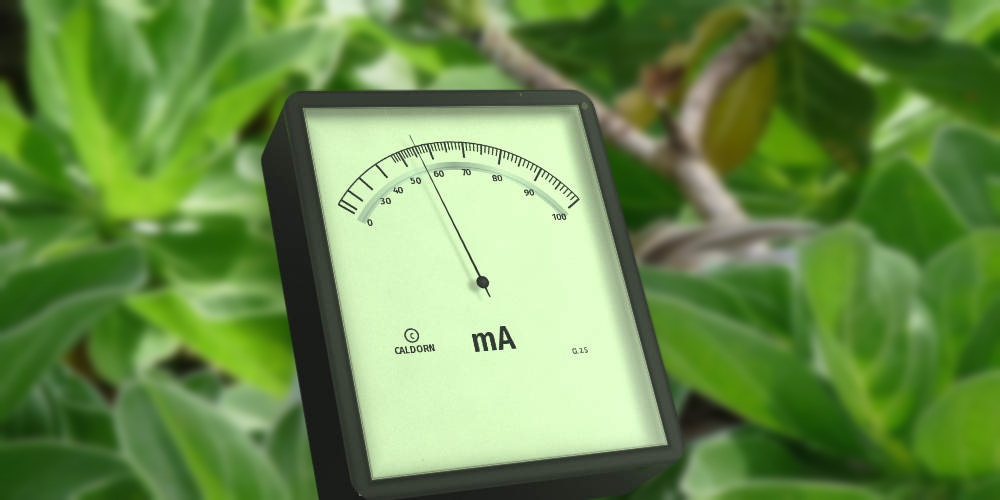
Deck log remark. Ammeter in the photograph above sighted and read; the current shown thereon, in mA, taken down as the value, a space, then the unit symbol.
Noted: 55 mA
